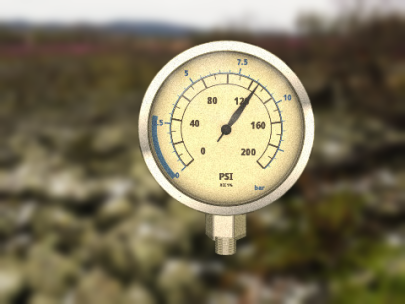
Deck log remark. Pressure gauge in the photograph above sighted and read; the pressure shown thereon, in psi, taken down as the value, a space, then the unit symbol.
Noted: 125 psi
